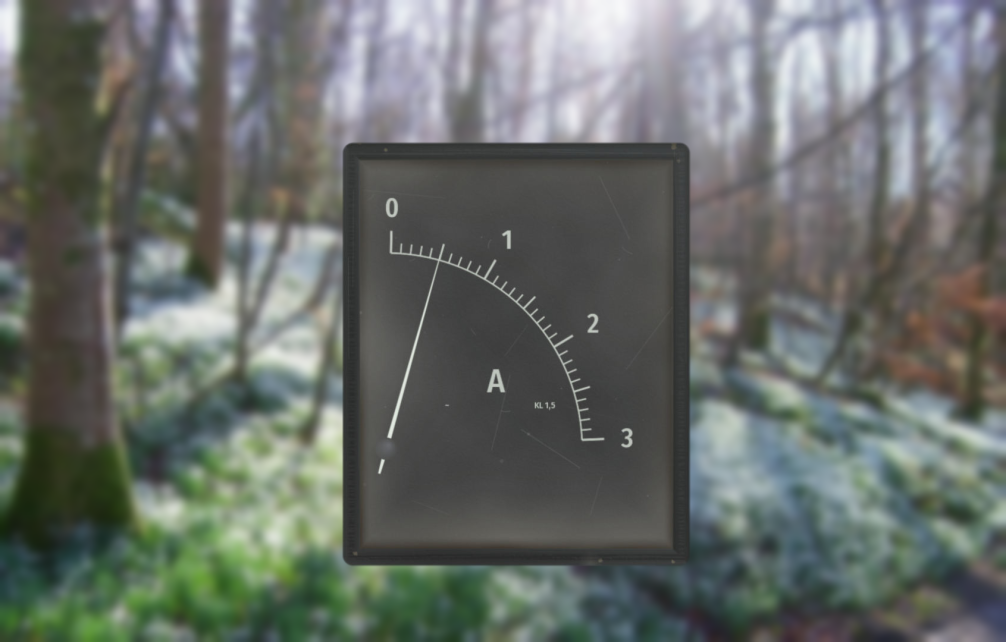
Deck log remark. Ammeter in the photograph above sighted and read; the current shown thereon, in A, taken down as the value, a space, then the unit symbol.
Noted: 0.5 A
